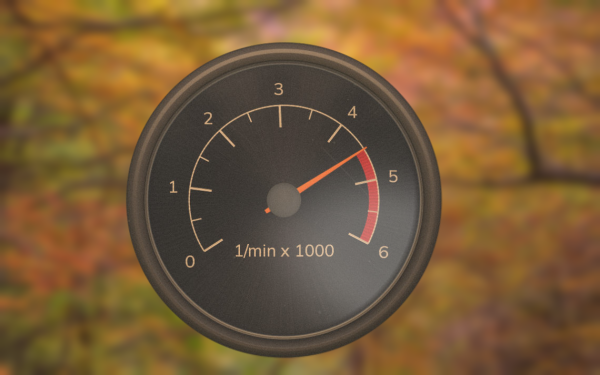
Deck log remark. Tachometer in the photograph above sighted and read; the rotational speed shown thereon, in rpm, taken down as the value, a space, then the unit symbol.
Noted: 4500 rpm
